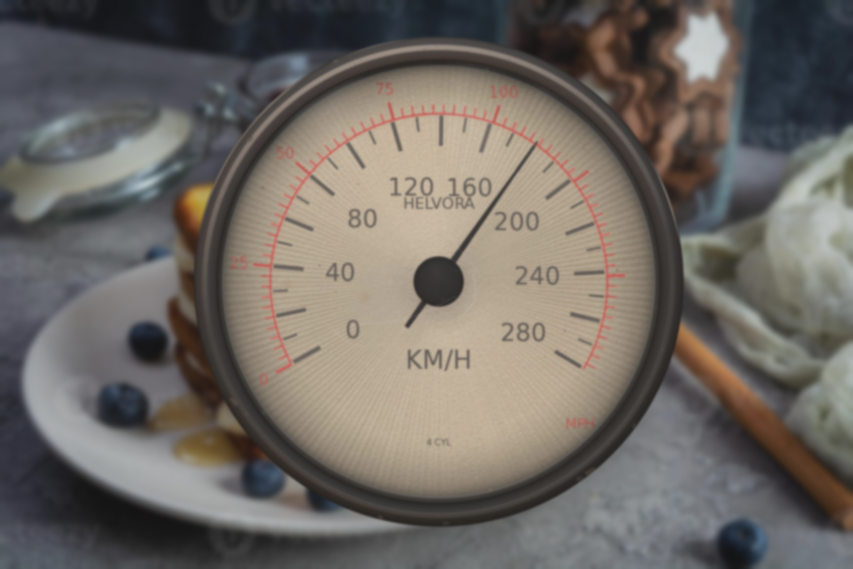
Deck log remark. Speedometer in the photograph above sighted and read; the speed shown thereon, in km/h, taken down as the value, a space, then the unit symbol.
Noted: 180 km/h
